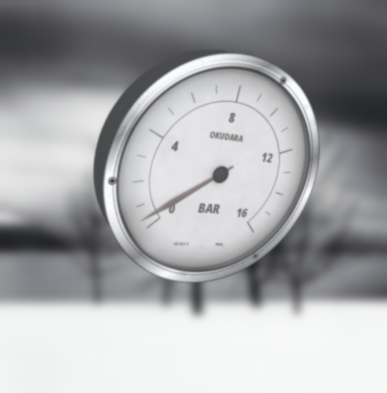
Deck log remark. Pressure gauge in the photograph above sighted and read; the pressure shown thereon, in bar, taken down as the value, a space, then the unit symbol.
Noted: 0.5 bar
